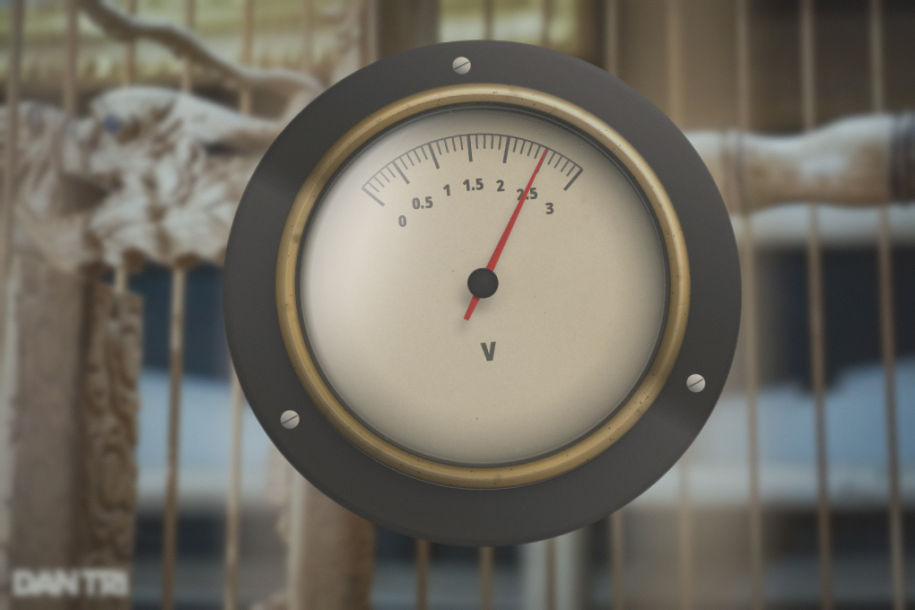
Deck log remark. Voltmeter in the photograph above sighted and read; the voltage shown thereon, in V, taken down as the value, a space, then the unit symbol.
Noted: 2.5 V
